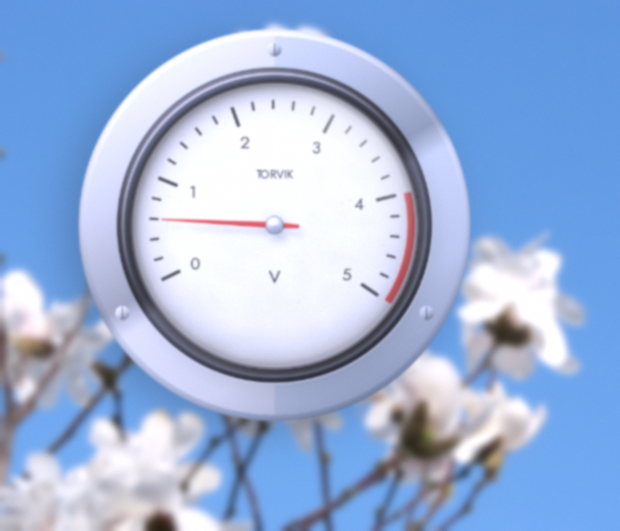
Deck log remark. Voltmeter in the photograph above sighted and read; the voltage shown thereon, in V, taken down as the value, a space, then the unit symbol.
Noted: 0.6 V
